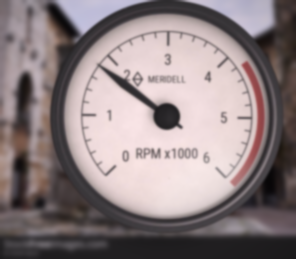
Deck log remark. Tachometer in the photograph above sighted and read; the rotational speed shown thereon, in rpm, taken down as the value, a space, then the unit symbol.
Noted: 1800 rpm
